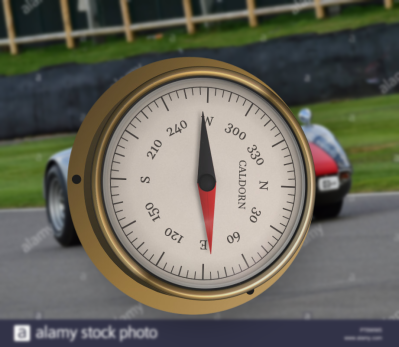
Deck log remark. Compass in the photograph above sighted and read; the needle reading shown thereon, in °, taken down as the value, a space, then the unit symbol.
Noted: 85 °
